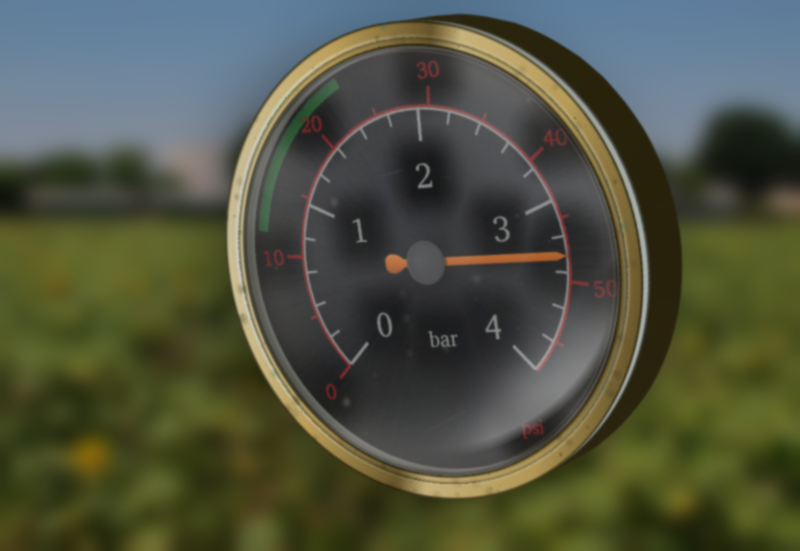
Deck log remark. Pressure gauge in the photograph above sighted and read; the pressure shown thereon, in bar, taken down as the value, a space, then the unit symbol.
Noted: 3.3 bar
